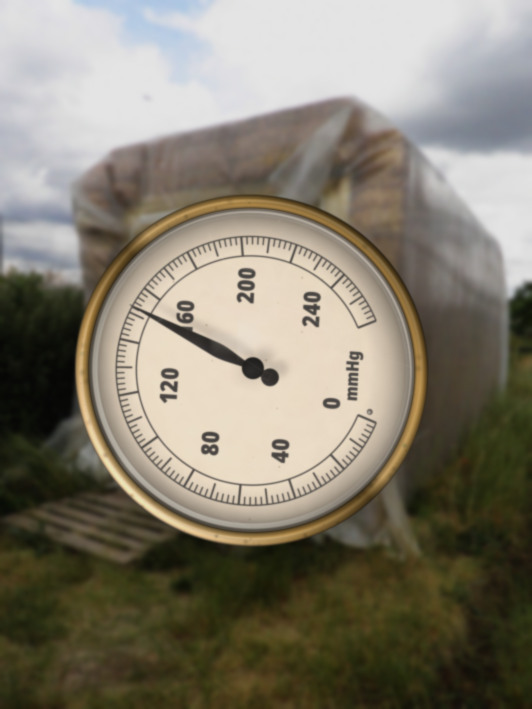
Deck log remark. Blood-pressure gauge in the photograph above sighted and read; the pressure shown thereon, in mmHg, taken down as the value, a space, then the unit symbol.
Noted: 152 mmHg
